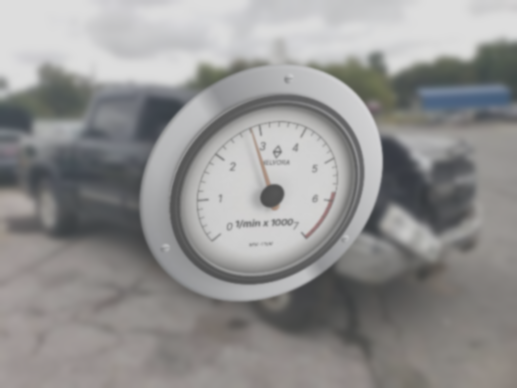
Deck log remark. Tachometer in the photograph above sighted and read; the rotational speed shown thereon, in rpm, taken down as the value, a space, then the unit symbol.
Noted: 2800 rpm
